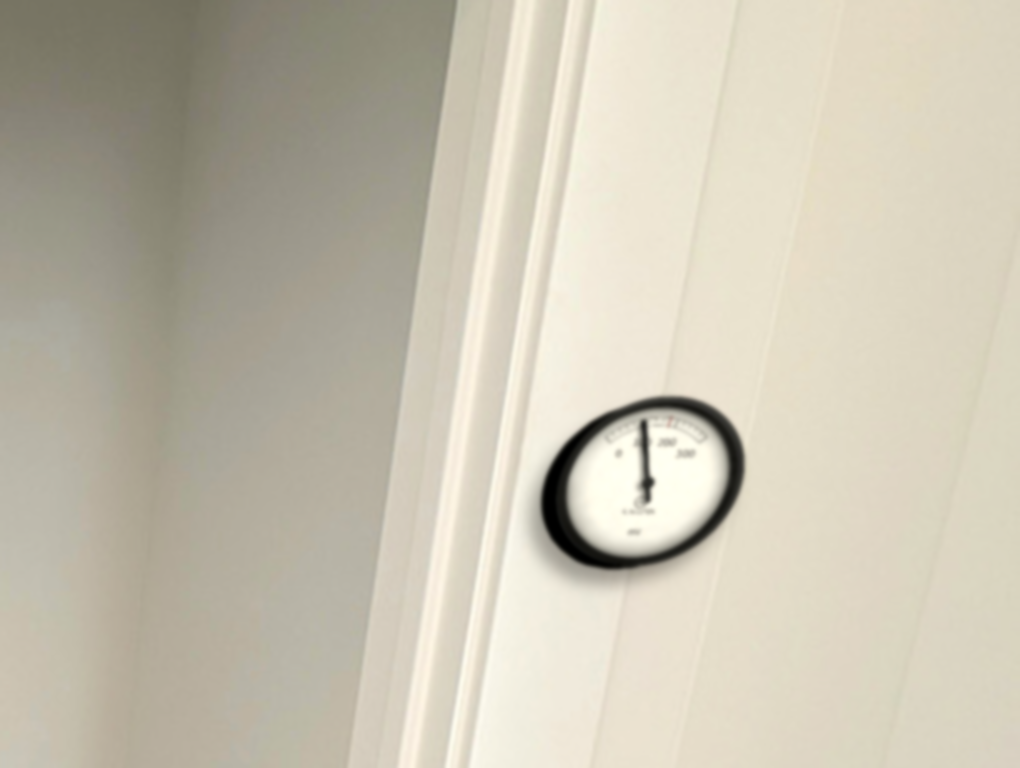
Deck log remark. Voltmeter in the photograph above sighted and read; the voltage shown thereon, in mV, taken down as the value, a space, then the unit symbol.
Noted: 100 mV
